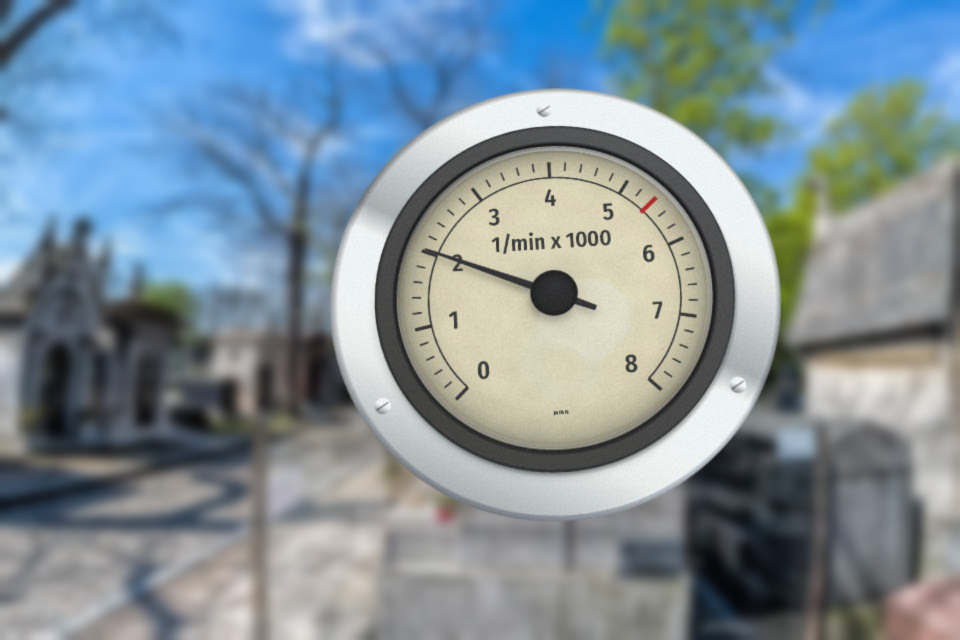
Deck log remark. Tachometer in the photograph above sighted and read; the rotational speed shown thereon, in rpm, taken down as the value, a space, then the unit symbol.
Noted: 2000 rpm
